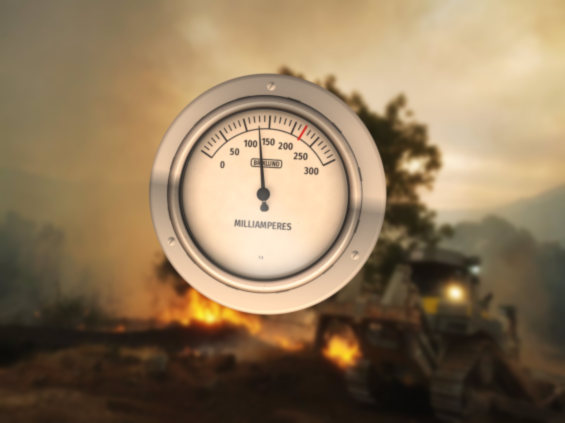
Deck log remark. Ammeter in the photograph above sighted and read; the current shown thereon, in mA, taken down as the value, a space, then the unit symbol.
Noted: 130 mA
